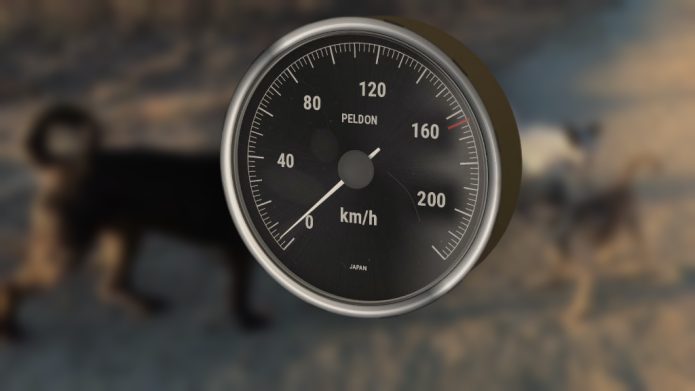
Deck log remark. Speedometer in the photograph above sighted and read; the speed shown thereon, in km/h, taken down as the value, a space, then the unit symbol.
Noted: 4 km/h
